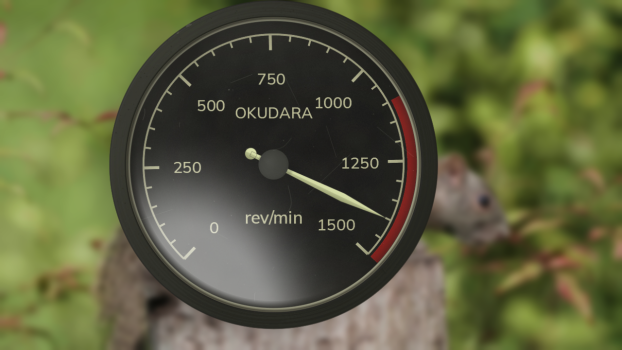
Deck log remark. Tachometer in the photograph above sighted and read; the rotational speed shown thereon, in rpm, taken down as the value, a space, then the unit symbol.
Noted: 1400 rpm
